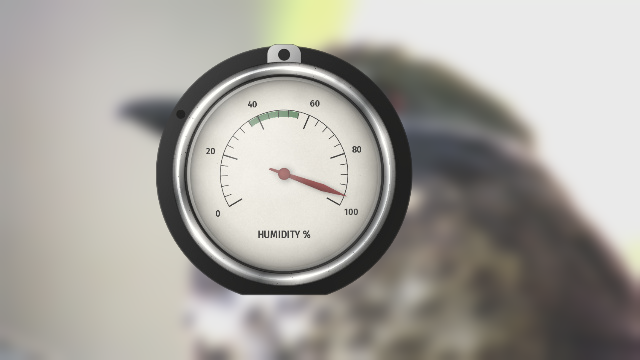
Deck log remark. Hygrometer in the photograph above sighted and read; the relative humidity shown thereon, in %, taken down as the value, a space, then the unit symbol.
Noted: 96 %
